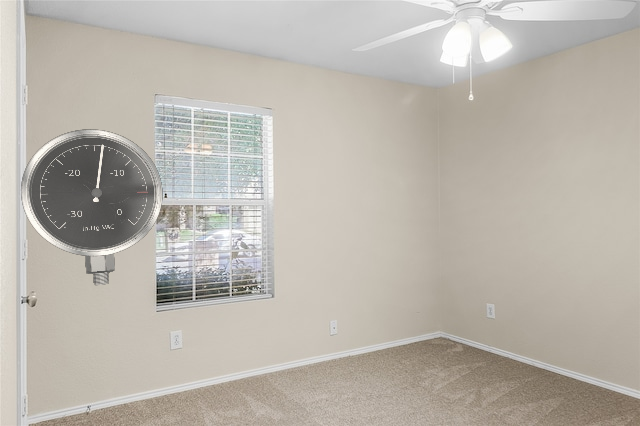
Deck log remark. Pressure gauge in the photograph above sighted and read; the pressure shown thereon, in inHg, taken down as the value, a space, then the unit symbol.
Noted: -14 inHg
